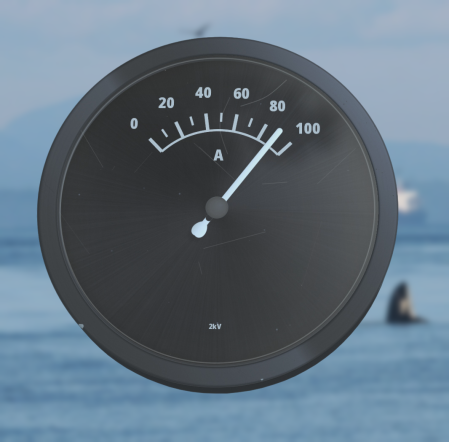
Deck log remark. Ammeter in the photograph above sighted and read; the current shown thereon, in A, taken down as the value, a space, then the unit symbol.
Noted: 90 A
